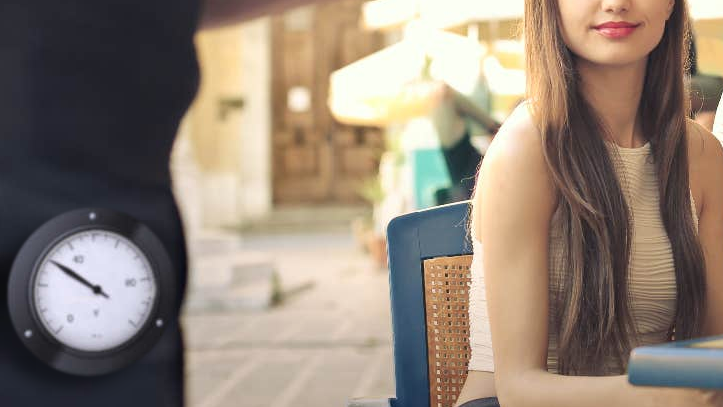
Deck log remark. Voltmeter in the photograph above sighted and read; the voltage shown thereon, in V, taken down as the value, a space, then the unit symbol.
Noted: 30 V
